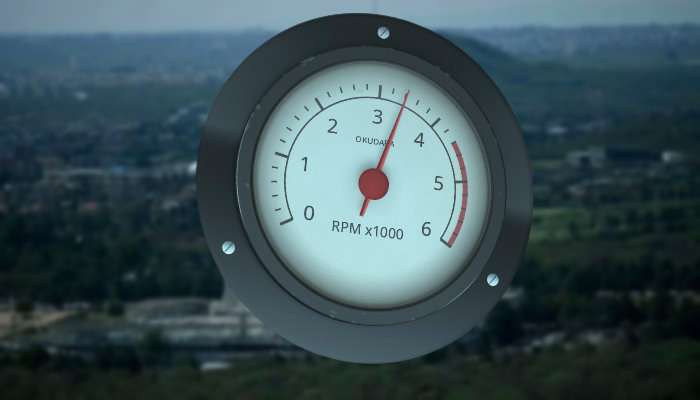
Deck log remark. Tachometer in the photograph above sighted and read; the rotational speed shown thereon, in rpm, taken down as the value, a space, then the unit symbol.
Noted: 3400 rpm
